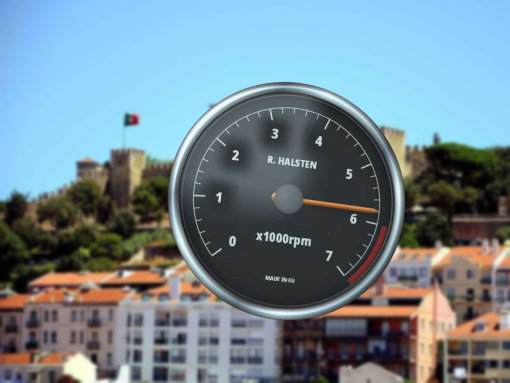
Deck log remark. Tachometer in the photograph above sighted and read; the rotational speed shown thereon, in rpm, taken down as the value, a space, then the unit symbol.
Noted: 5800 rpm
